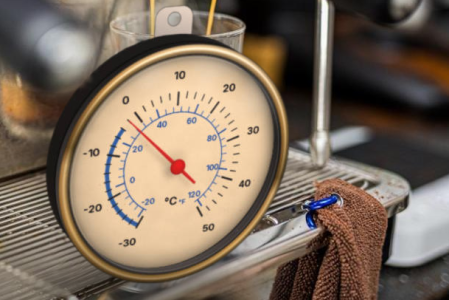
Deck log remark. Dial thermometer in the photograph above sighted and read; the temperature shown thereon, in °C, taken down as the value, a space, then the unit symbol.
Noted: -2 °C
